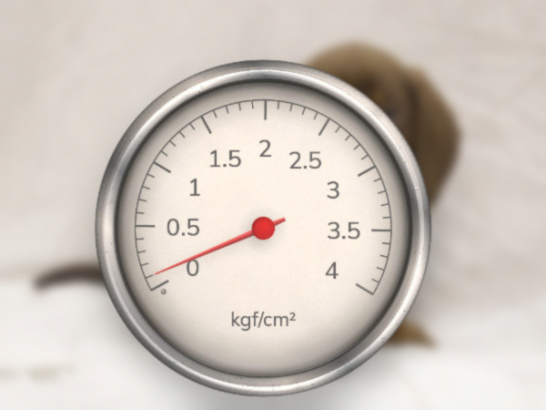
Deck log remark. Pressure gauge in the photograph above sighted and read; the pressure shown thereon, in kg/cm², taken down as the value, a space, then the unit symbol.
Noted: 0.1 kg/cm²
